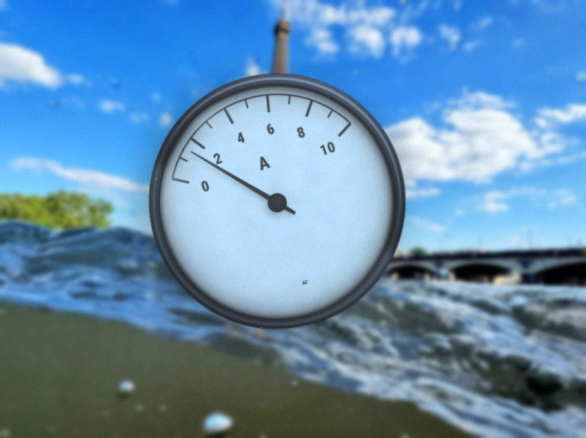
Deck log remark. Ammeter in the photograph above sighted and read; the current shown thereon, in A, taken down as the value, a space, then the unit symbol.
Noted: 1.5 A
